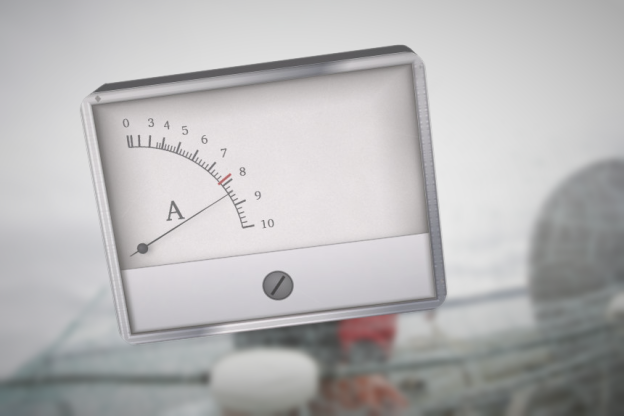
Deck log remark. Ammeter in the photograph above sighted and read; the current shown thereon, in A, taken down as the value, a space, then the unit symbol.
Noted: 8.4 A
